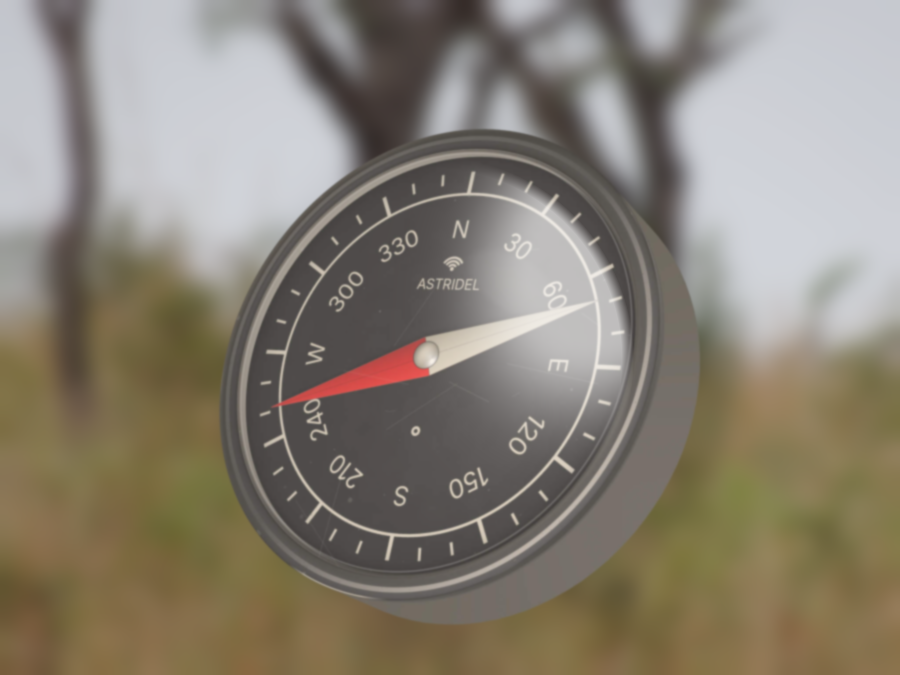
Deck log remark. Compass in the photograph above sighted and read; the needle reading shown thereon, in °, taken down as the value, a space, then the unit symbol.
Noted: 250 °
